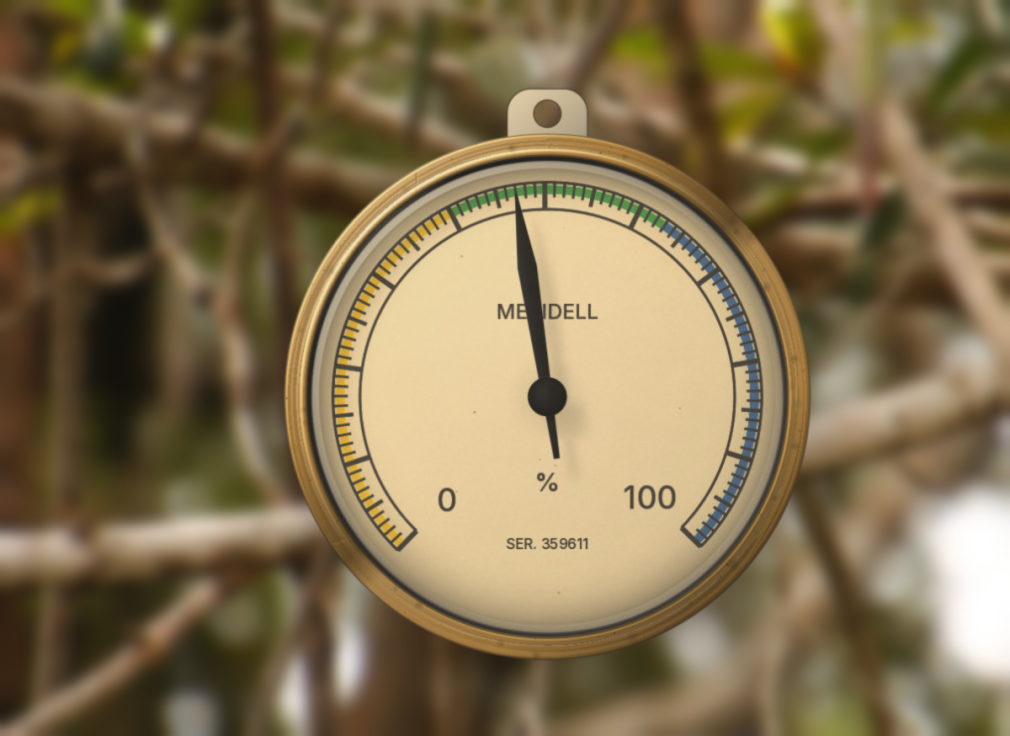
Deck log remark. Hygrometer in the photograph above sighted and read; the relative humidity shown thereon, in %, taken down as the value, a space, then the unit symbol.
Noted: 47 %
